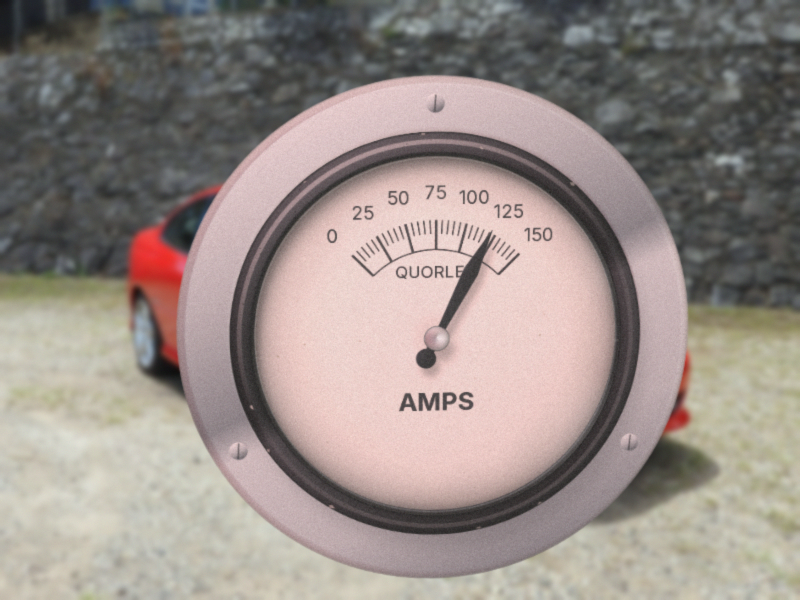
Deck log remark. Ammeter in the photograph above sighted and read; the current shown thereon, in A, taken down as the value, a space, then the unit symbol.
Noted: 120 A
